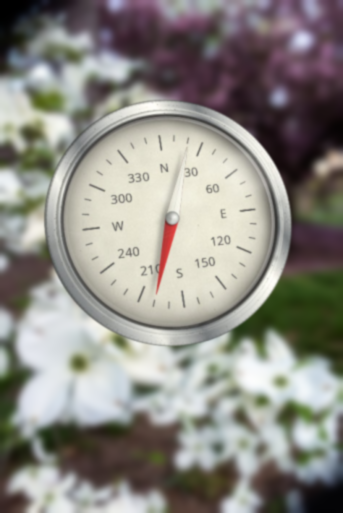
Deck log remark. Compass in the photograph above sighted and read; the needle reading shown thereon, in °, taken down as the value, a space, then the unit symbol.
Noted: 200 °
